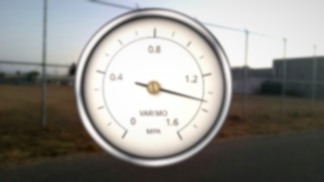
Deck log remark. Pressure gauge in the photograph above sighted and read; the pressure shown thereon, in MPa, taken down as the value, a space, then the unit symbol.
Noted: 1.35 MPa
